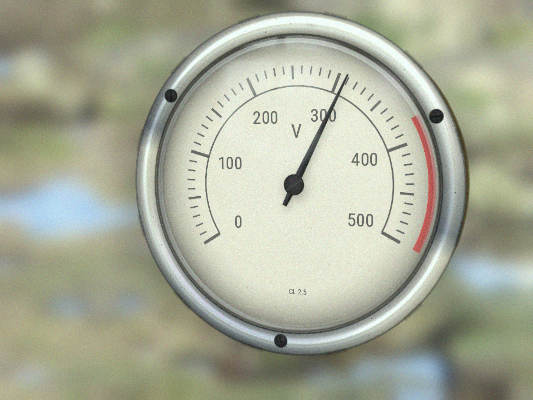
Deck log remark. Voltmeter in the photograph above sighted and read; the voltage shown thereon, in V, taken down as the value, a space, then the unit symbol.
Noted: 310 V
